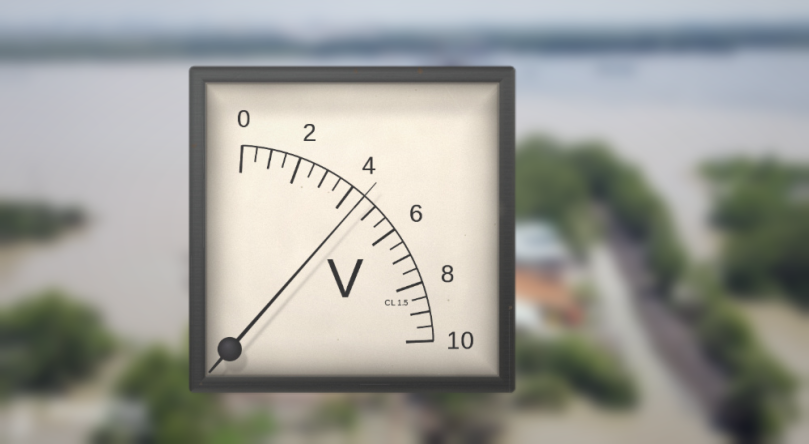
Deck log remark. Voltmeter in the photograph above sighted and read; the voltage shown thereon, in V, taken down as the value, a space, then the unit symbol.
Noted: 4.5 V
